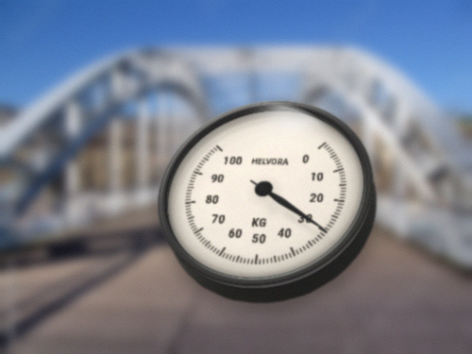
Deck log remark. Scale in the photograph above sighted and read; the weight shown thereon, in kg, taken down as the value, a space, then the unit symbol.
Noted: 30 kg
